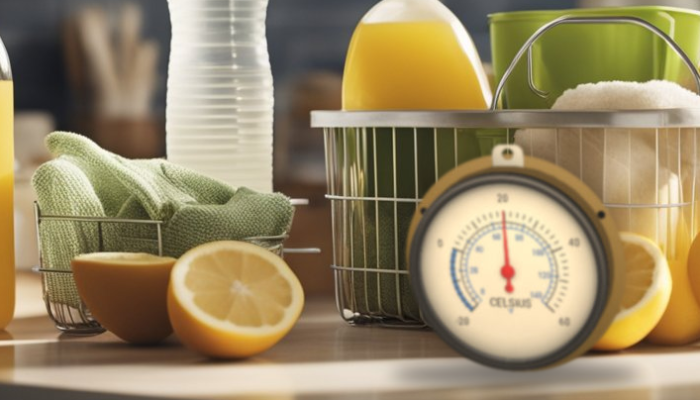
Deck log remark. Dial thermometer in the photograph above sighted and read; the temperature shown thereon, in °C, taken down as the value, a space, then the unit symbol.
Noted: 20 °C
